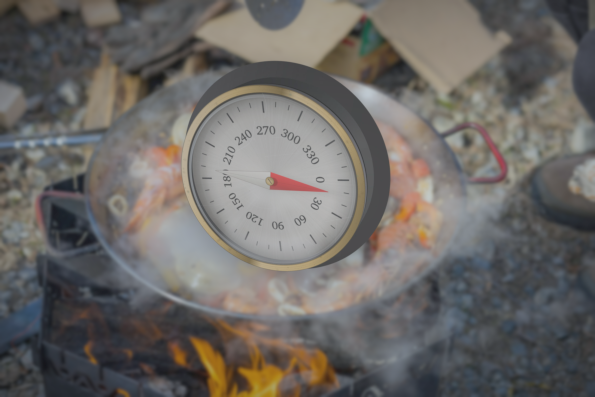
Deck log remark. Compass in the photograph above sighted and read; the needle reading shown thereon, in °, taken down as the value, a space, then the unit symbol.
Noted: 10 °
